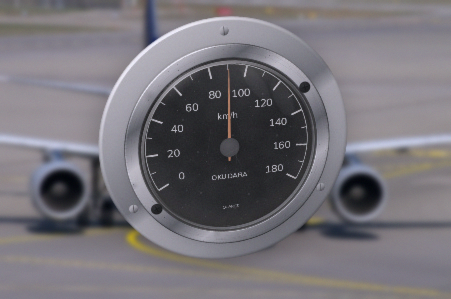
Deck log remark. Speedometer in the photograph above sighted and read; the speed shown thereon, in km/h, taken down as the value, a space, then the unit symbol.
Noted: 90 km/h
